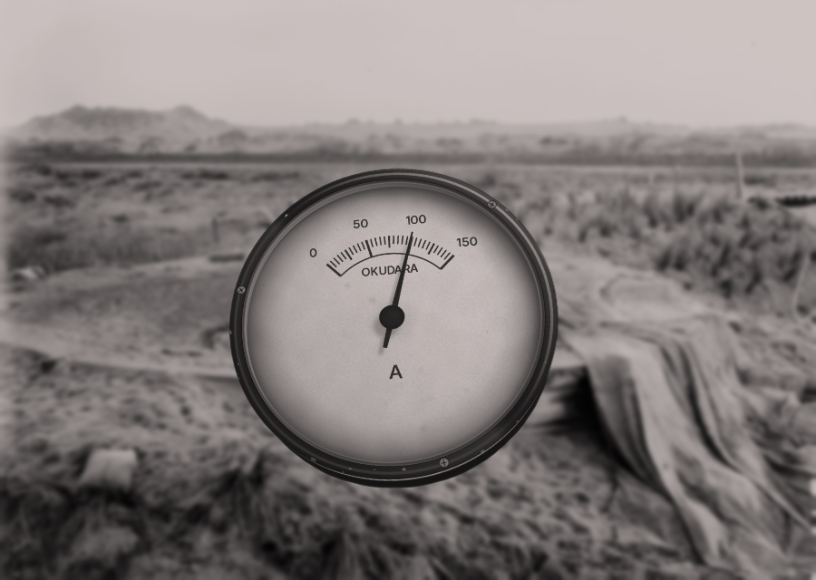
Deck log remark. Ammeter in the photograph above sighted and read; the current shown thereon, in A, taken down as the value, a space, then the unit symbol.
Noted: 100 A
